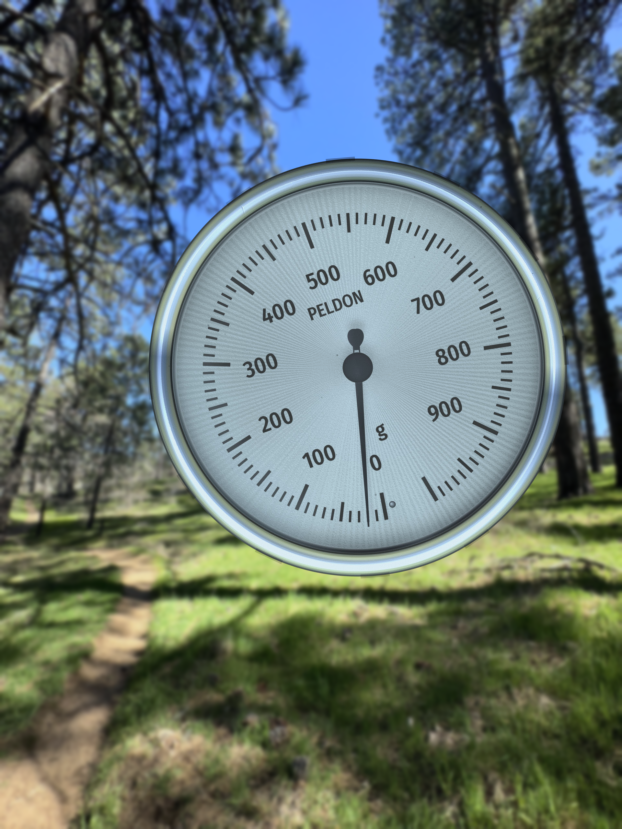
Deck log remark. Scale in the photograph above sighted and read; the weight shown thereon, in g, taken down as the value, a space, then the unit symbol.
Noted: 20 g
